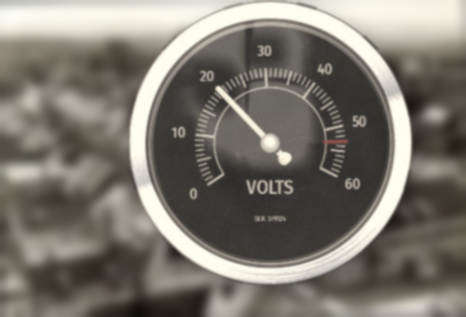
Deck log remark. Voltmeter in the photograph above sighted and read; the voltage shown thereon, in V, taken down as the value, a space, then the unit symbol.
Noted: 20 V
